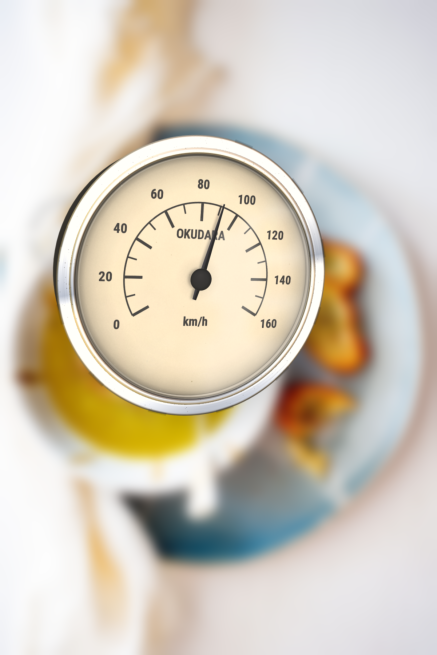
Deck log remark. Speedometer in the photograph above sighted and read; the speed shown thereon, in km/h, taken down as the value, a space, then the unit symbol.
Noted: 90 km/h
